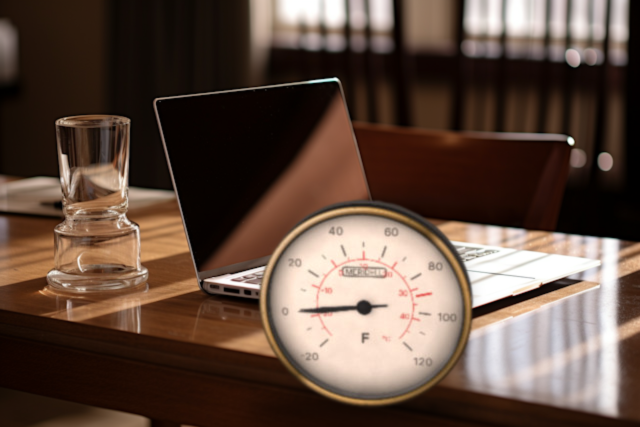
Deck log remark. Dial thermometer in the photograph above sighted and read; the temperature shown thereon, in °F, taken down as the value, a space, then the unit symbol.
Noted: 0 °F
